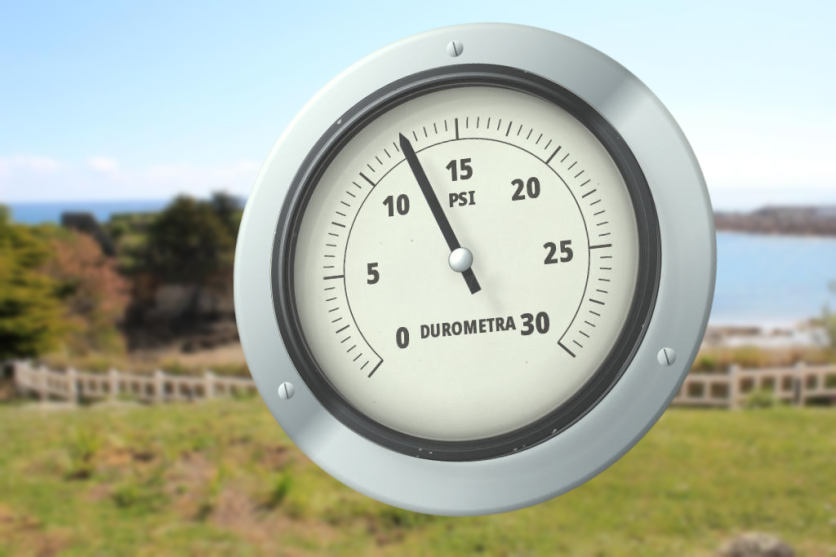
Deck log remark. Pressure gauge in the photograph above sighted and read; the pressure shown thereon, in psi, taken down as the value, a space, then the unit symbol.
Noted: 12.5 psi
